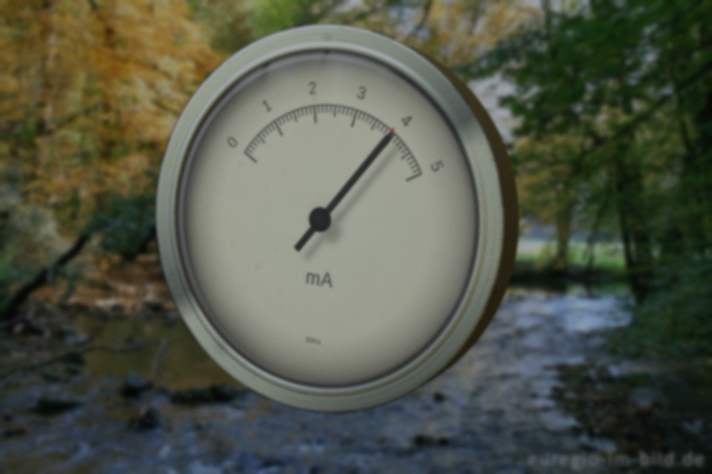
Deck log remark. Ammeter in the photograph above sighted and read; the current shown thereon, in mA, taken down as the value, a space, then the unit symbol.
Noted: 4 mA
